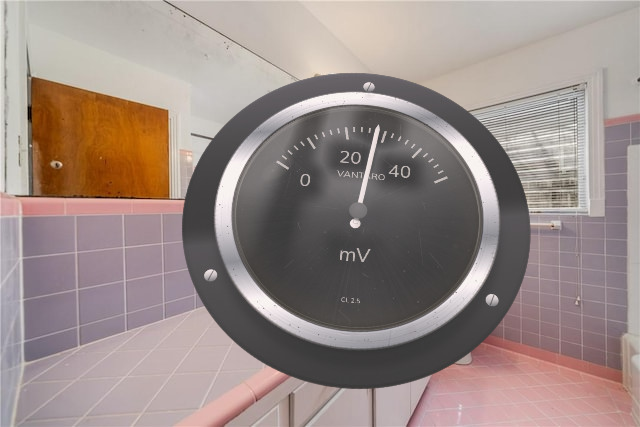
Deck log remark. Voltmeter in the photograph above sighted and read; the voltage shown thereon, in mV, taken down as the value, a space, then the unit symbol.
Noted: 28 mV
